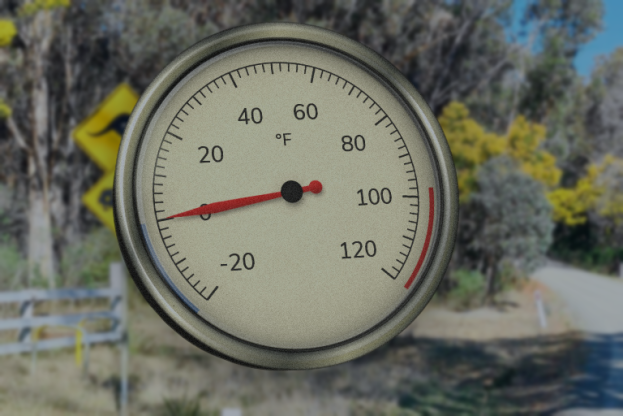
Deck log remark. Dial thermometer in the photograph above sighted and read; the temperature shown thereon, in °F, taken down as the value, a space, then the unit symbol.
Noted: 0 °F
